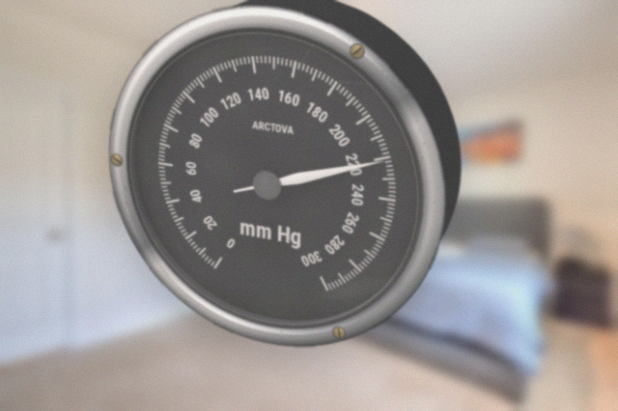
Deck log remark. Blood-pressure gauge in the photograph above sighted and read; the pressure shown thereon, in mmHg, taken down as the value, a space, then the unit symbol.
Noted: 220 mmHg
